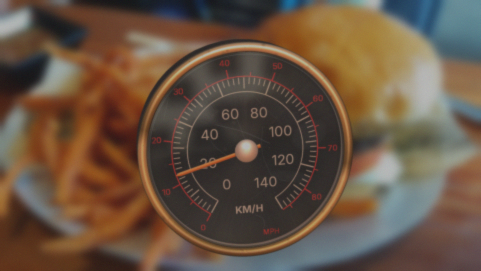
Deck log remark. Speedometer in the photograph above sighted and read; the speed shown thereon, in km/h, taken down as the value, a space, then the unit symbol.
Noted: 20 km/h
